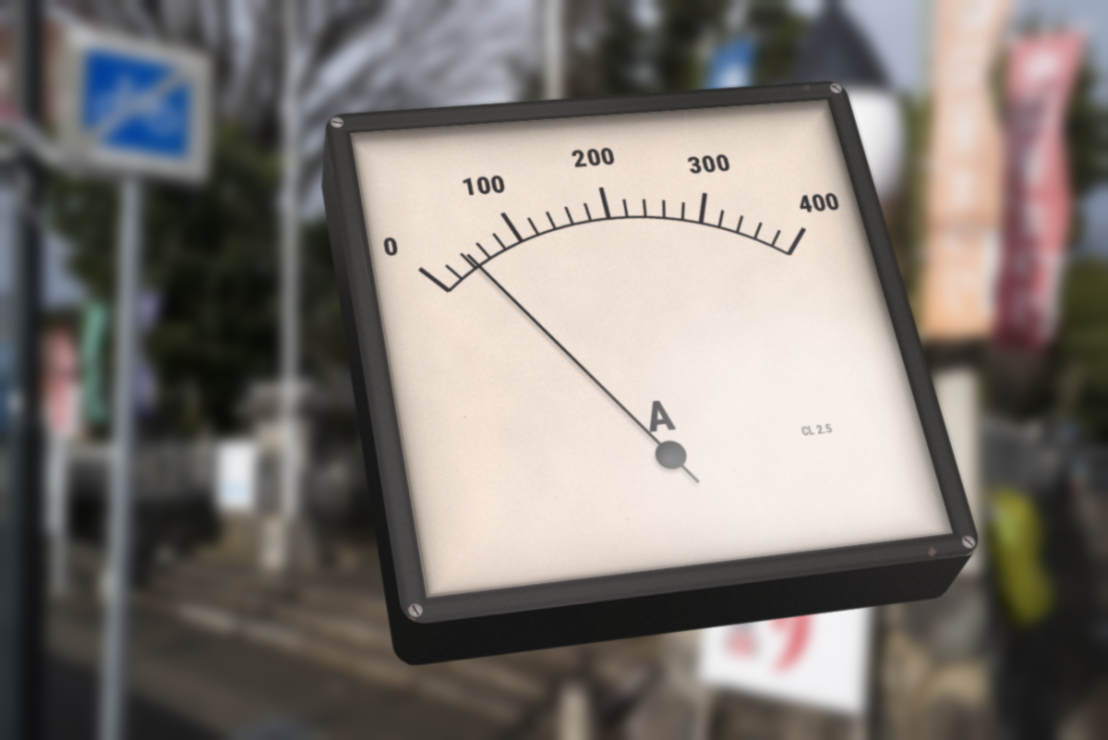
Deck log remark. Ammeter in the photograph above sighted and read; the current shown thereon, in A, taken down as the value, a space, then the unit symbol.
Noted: 40 A
